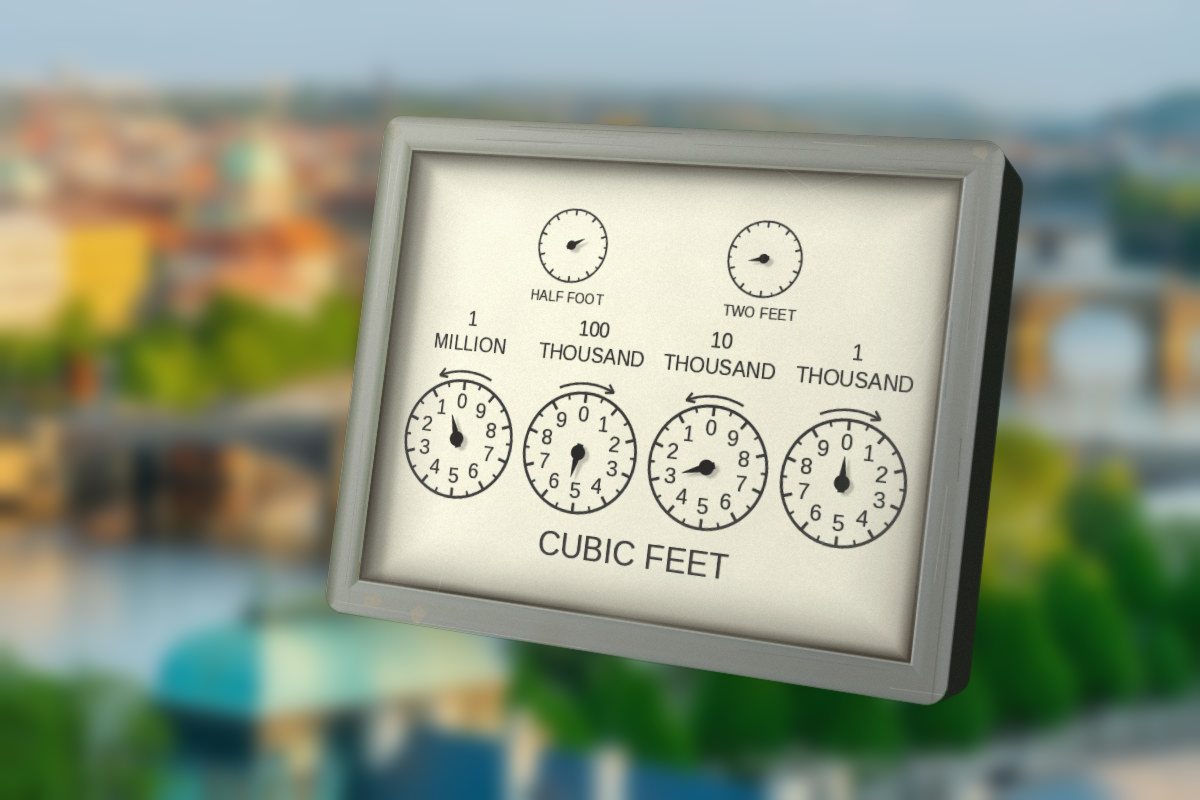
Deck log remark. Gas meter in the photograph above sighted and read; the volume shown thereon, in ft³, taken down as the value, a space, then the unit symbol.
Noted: 53000 ft³
